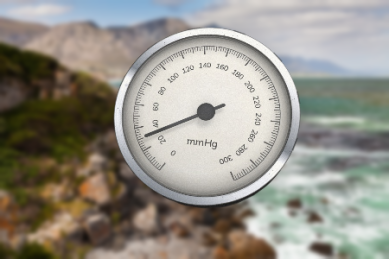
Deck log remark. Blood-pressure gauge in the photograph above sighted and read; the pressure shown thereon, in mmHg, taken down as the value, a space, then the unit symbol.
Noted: 30 mmHg
